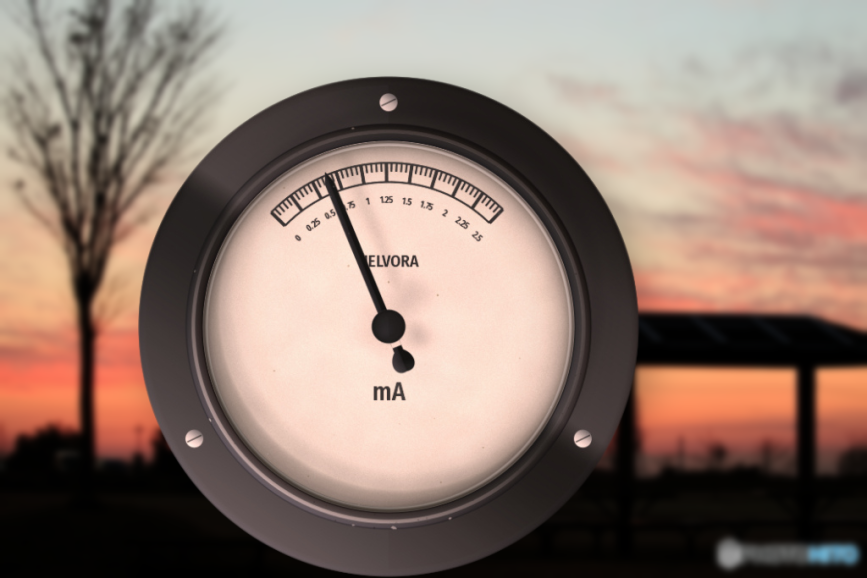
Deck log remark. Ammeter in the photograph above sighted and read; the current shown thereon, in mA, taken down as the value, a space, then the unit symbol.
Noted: 0.65 mA
